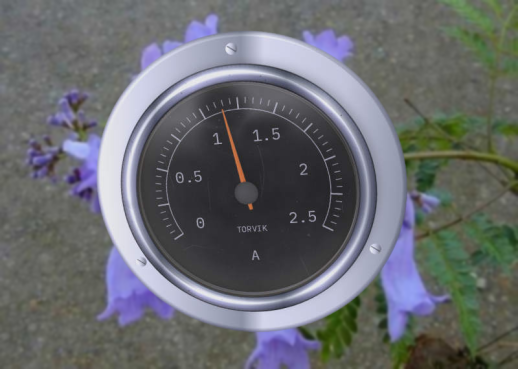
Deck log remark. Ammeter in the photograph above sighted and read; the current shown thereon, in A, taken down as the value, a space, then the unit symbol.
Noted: 1.15 A
